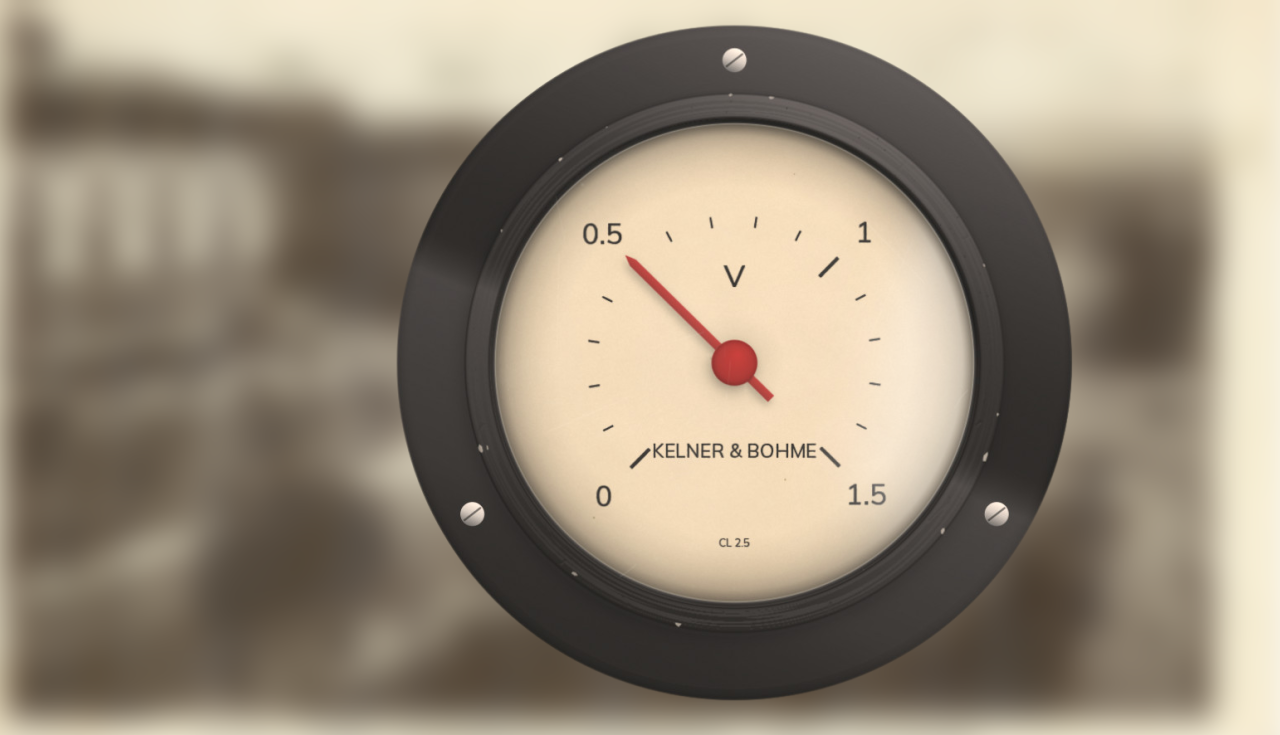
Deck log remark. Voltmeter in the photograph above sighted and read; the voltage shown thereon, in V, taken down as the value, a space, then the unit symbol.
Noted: 0.5 V
